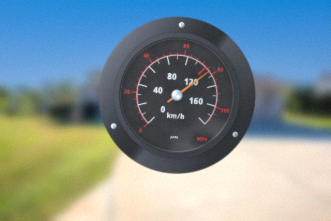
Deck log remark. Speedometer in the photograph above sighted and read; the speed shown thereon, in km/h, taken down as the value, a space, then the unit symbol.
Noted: 125 km/h
